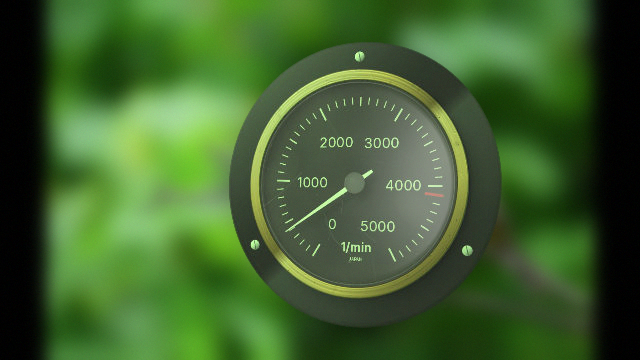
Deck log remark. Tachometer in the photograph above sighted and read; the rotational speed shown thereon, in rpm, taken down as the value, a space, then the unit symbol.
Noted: 400 rpm
